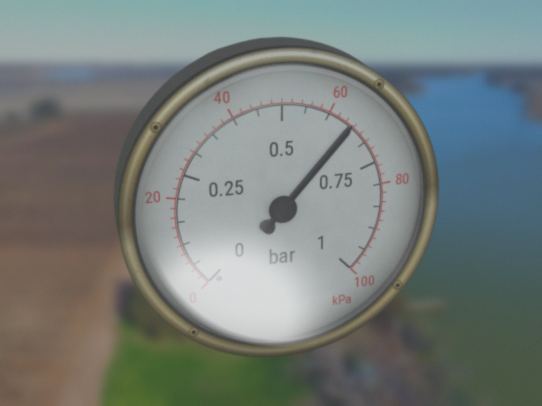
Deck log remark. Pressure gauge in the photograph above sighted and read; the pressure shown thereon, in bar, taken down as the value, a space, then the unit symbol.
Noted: 0.65 bar
